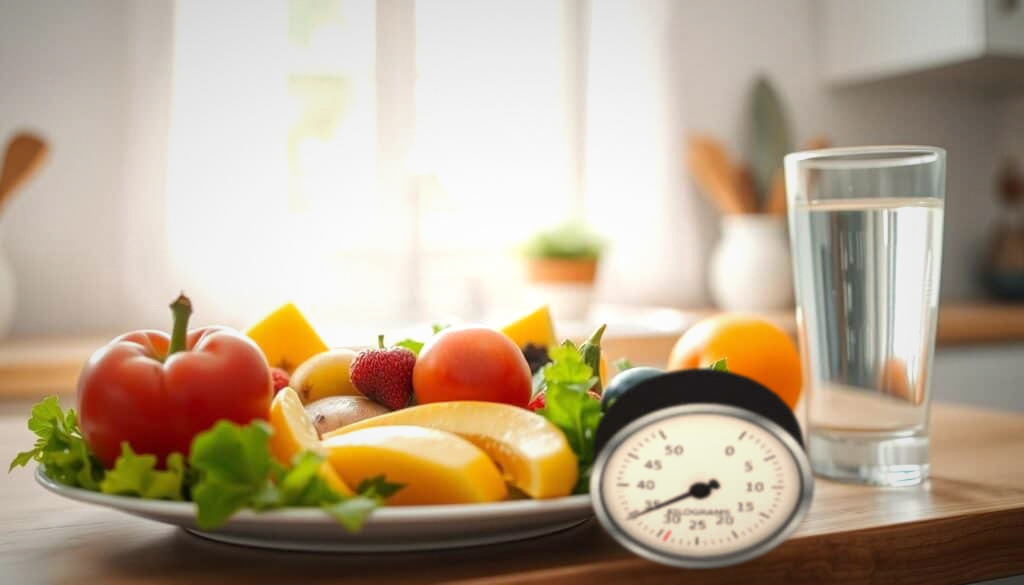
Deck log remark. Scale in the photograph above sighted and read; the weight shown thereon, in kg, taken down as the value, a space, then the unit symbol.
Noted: 35 kg
